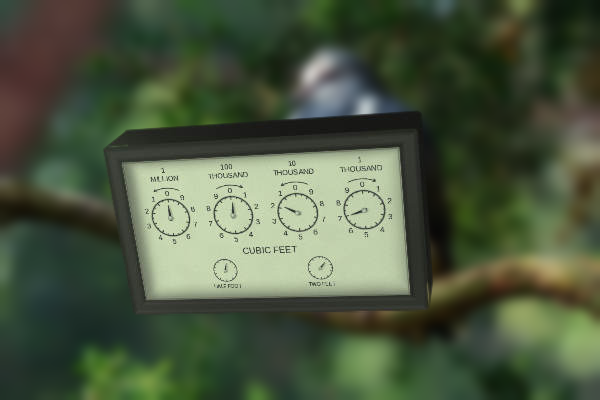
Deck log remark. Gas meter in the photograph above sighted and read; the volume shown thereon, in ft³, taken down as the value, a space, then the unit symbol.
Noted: 1700 ft³
